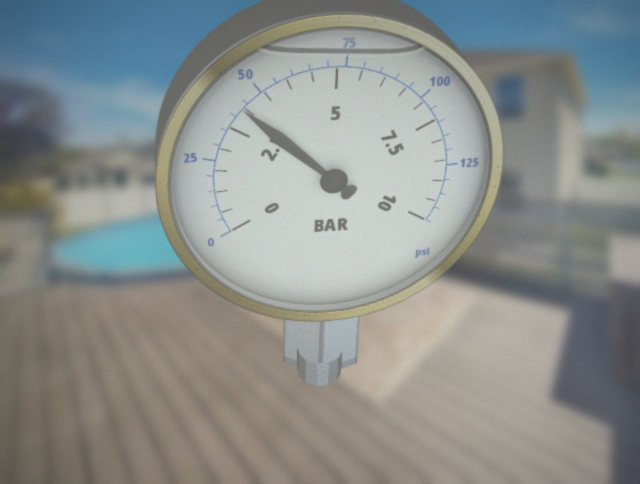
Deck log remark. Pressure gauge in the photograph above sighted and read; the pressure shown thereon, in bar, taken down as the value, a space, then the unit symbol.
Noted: 3 bar
